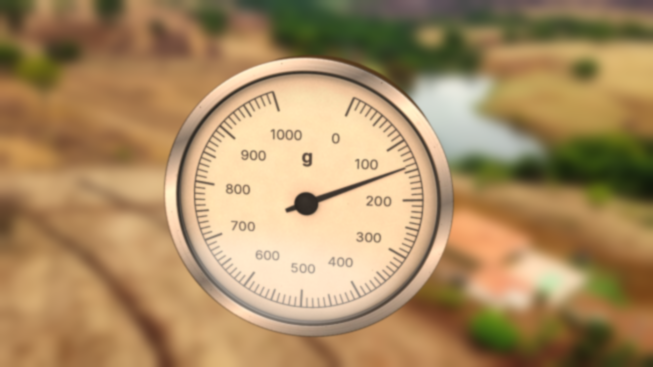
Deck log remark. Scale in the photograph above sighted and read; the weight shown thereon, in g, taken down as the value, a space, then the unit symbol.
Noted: 140 g
